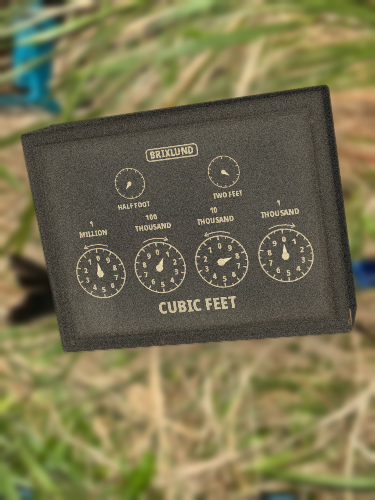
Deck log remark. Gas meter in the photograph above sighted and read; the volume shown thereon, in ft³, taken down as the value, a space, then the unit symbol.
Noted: 8000 ft³
